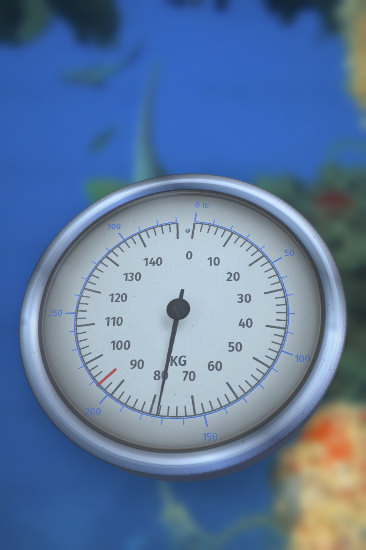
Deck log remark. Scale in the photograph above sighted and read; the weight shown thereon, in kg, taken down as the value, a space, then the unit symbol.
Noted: 78 kg
